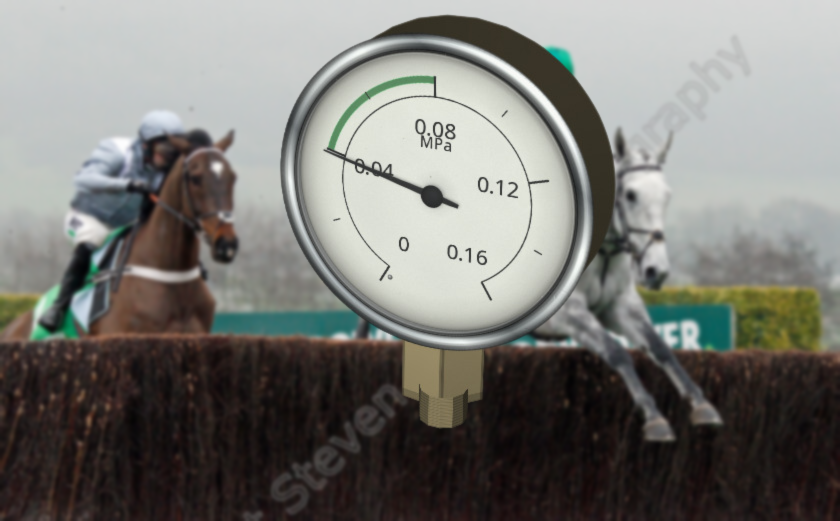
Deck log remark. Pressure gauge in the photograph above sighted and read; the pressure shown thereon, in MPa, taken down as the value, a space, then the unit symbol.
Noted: 0.04 MPa
